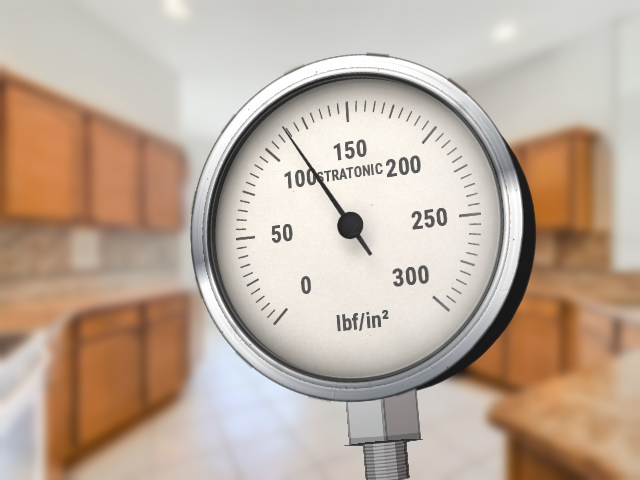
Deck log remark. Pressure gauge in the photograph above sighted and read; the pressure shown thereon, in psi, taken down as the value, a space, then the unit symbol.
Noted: 115 psi
